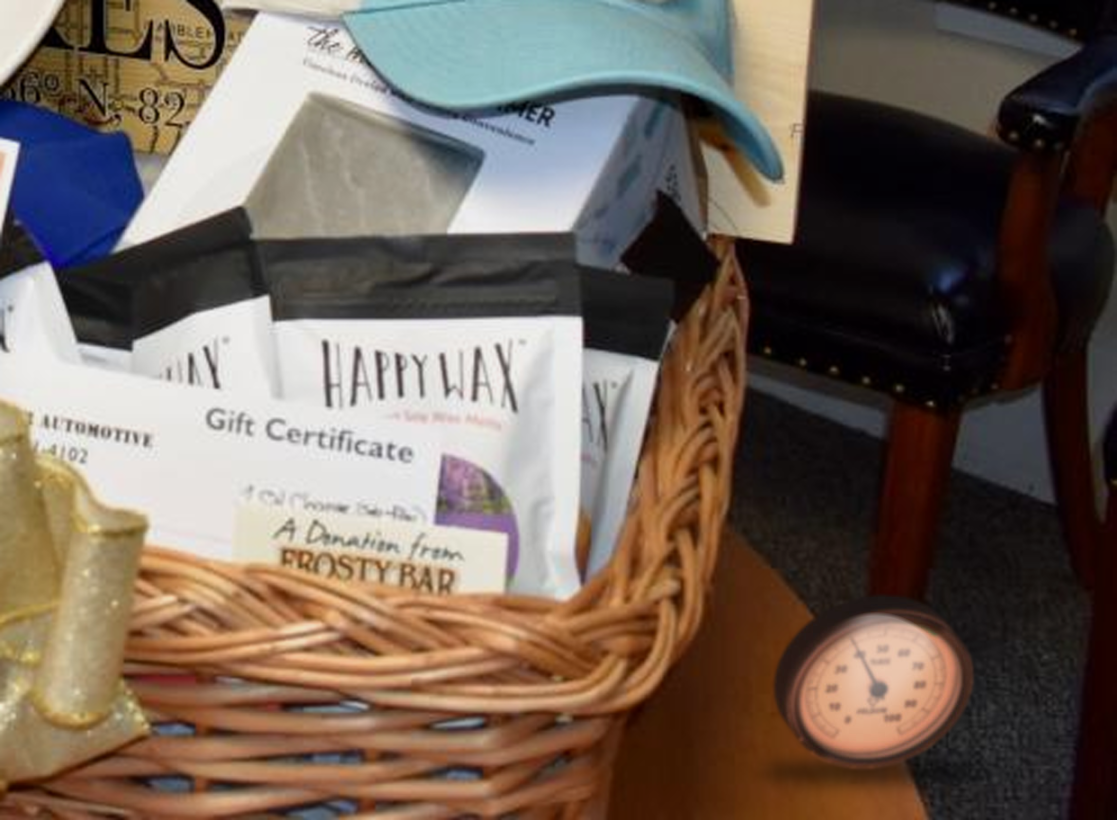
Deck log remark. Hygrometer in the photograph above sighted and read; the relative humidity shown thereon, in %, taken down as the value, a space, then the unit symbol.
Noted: 40 %
